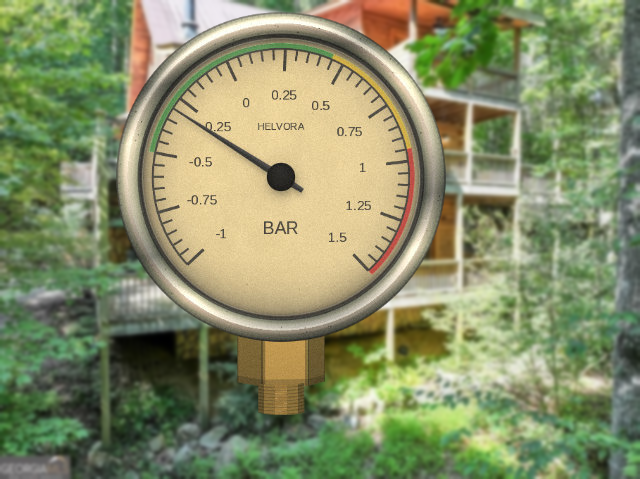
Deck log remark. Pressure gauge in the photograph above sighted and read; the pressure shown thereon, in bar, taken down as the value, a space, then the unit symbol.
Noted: -0.3 bar
